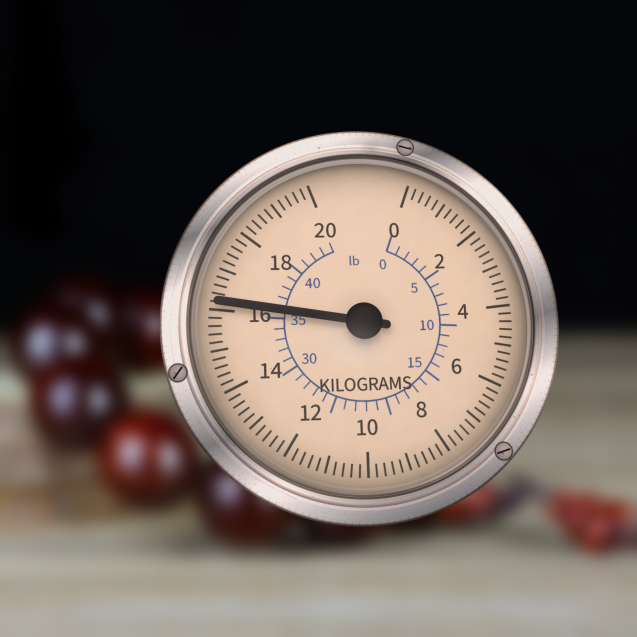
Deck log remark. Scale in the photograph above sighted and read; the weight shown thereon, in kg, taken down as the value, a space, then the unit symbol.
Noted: 16.2 kg
